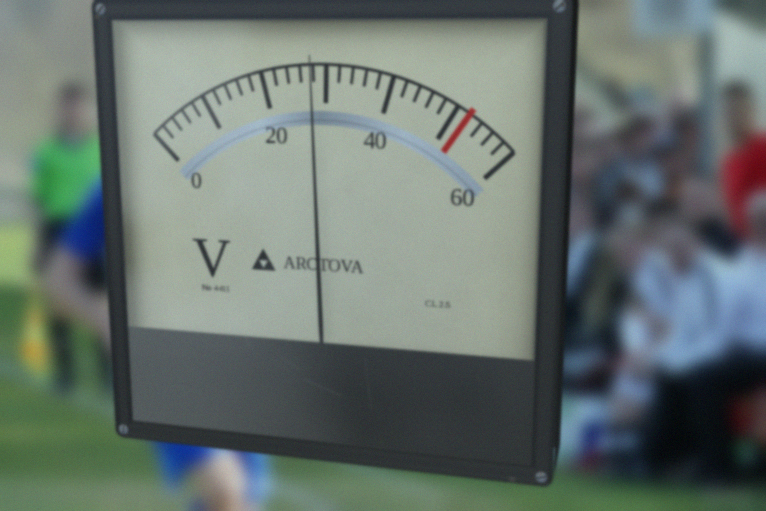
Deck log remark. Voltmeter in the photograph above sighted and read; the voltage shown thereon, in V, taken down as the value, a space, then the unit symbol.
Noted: 28 V
